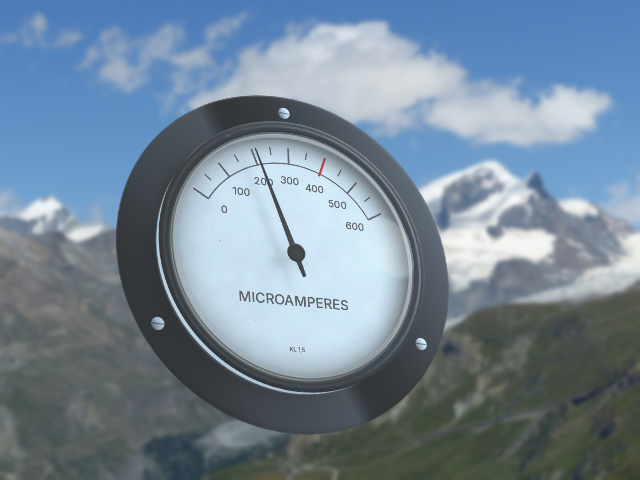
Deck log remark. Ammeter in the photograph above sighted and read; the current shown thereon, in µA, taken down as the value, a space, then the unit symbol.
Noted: 200 µA
